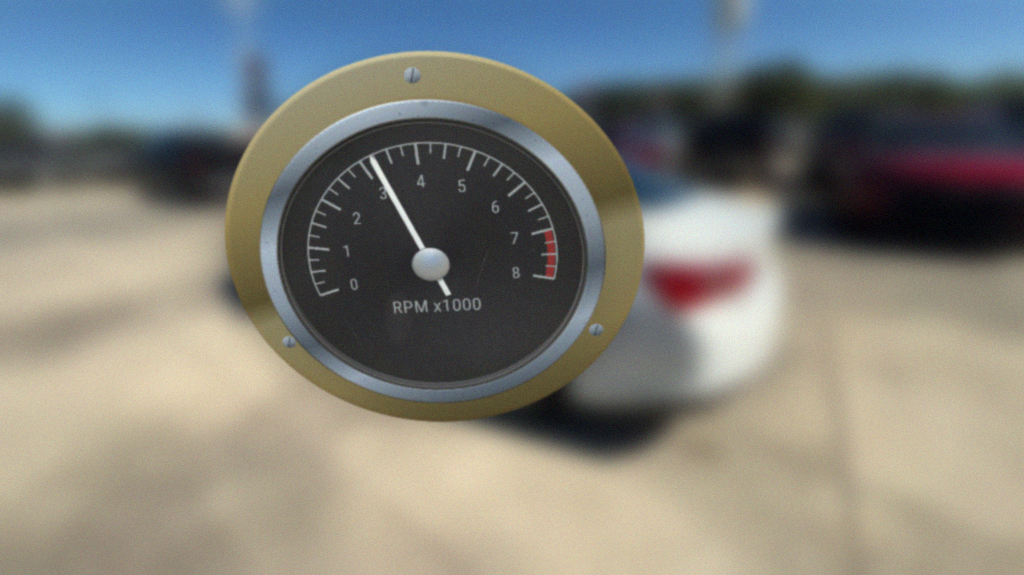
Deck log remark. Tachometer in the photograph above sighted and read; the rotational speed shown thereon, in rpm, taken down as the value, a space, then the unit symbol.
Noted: 3250 rpm
